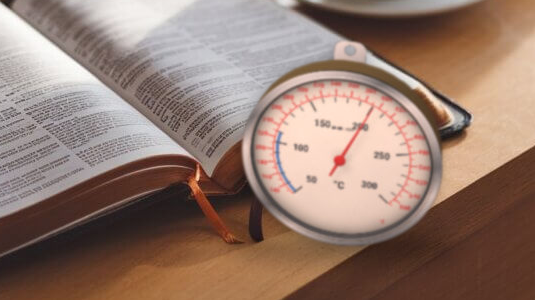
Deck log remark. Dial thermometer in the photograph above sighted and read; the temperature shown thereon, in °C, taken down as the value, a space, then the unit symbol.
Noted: 200 °C
